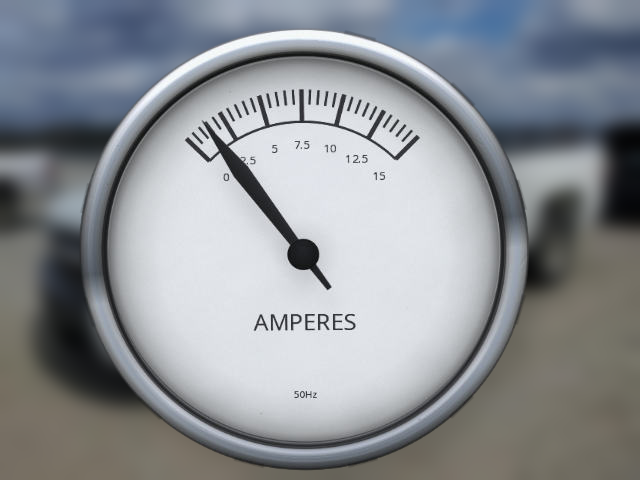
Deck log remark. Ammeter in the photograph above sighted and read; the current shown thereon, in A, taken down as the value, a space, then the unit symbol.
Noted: 1.5 A
